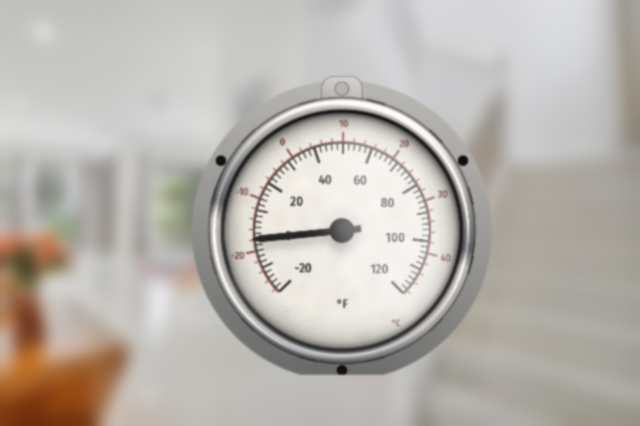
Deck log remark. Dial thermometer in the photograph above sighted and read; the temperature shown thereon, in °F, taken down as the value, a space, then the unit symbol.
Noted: 0 °F
